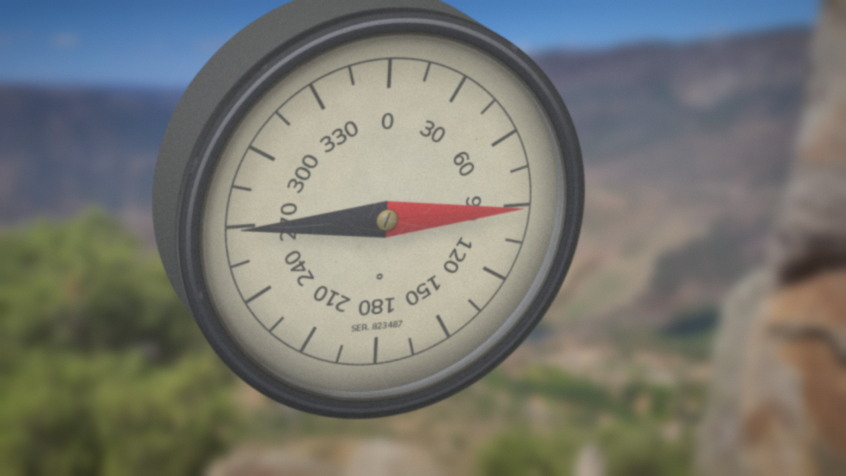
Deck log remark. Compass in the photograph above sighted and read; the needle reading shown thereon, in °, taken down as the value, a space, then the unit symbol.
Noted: 90 °
